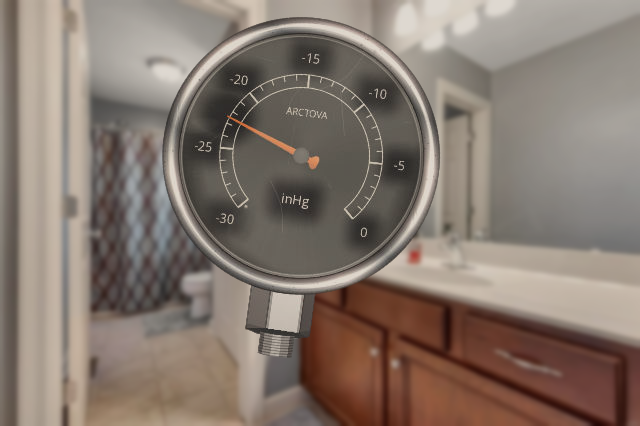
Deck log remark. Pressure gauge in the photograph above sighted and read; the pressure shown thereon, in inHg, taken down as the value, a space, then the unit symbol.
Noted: -22.5 inHg
